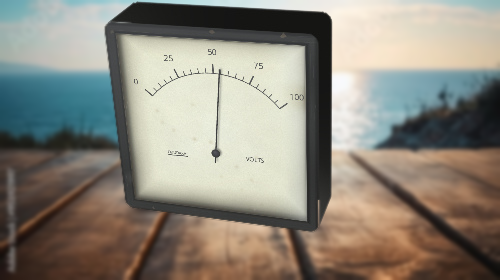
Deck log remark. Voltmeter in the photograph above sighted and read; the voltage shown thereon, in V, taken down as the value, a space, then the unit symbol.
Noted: 55 V
